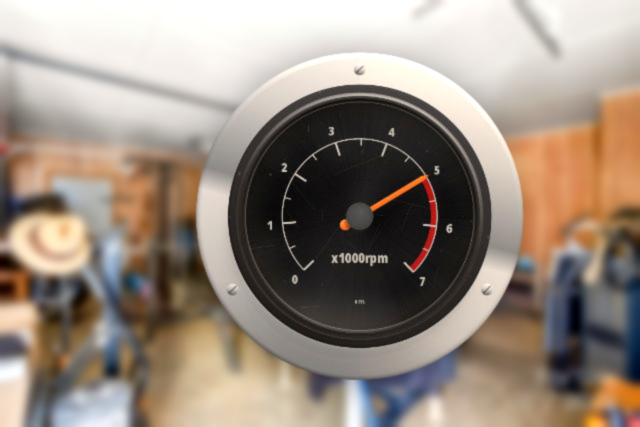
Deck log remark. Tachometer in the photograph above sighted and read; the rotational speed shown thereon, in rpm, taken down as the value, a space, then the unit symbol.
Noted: 5000 rpm
